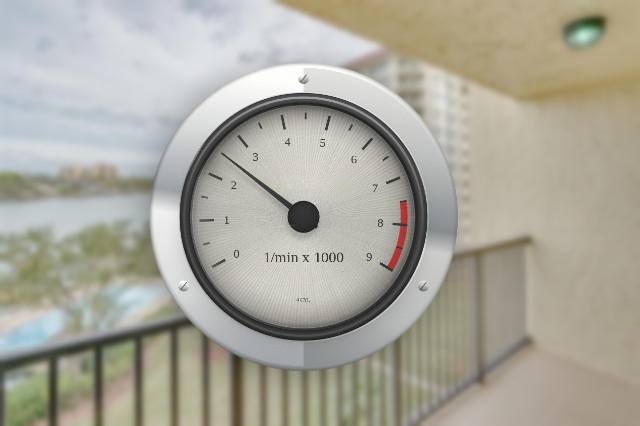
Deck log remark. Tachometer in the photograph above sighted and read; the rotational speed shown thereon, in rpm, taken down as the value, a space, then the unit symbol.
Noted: 2500 rpm
